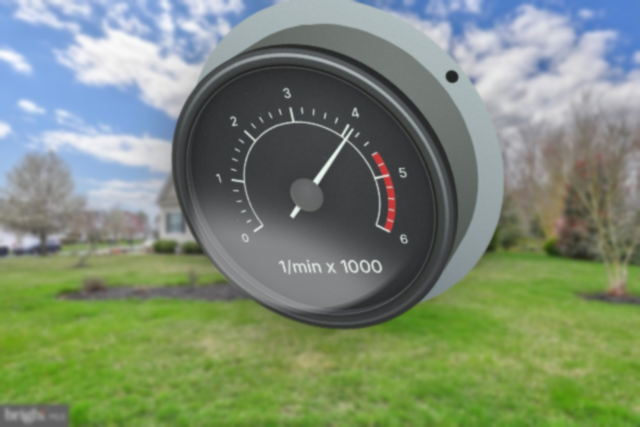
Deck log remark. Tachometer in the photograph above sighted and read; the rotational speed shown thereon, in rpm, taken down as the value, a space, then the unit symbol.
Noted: 4100 rpm
